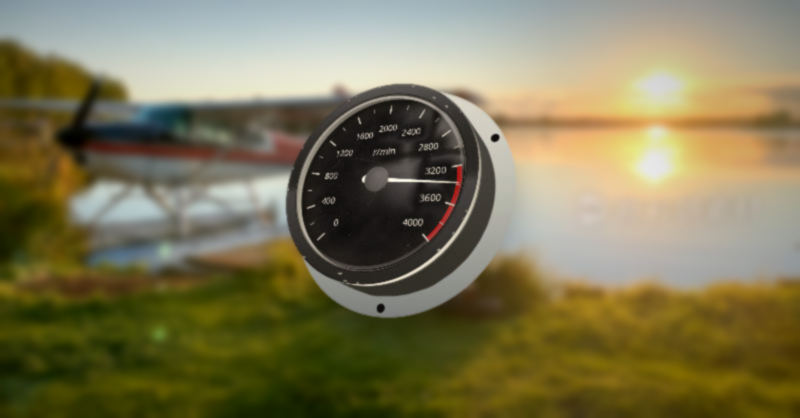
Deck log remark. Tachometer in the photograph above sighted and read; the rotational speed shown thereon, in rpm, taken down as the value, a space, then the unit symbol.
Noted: 3400 rpm
